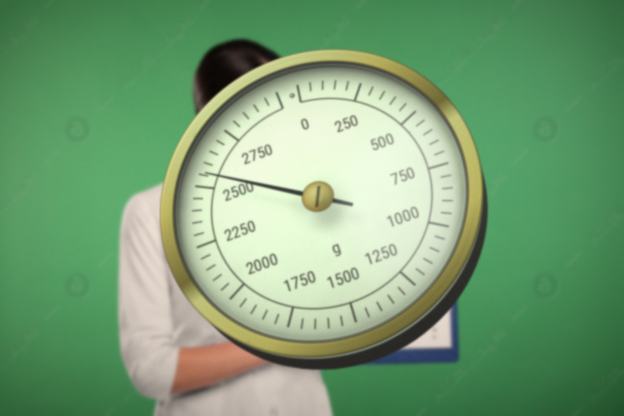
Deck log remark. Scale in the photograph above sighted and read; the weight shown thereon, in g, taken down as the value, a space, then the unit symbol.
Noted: 2550 g
